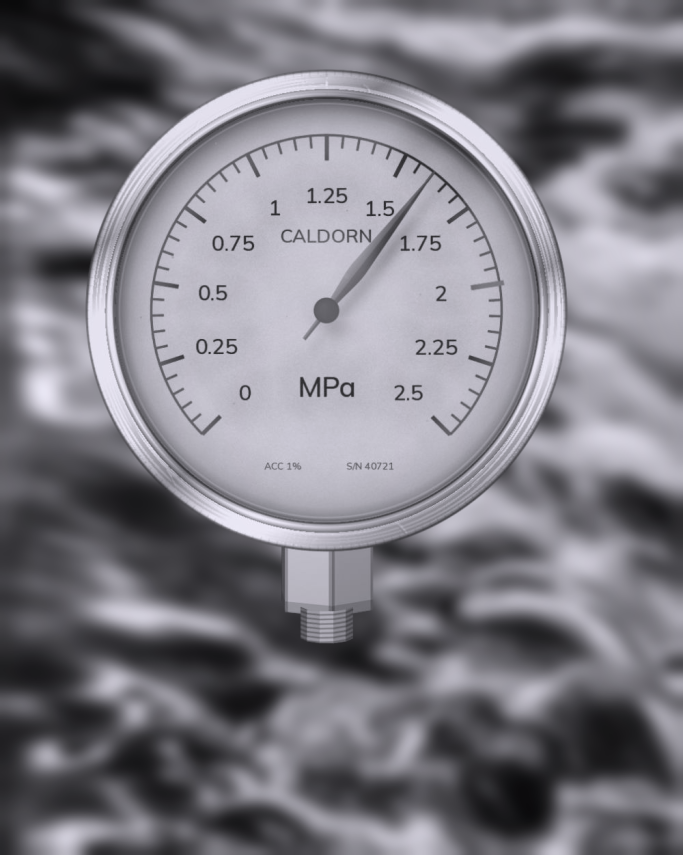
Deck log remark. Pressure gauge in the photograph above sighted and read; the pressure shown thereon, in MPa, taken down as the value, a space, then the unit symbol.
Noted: 1.6 MPa
